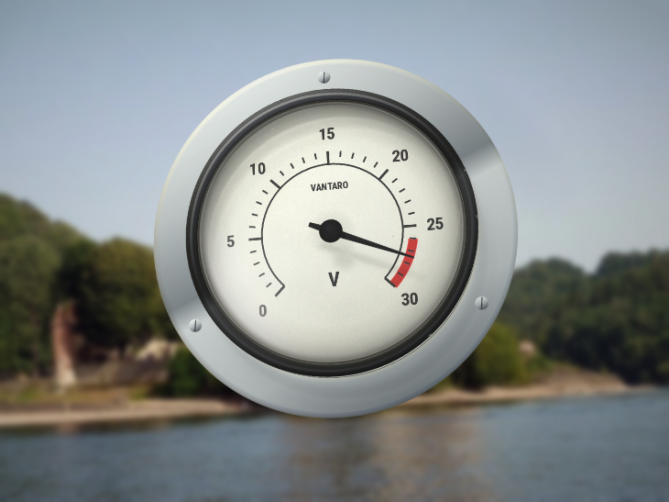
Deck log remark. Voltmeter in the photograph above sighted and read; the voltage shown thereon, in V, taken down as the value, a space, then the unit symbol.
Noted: 27.5 V
